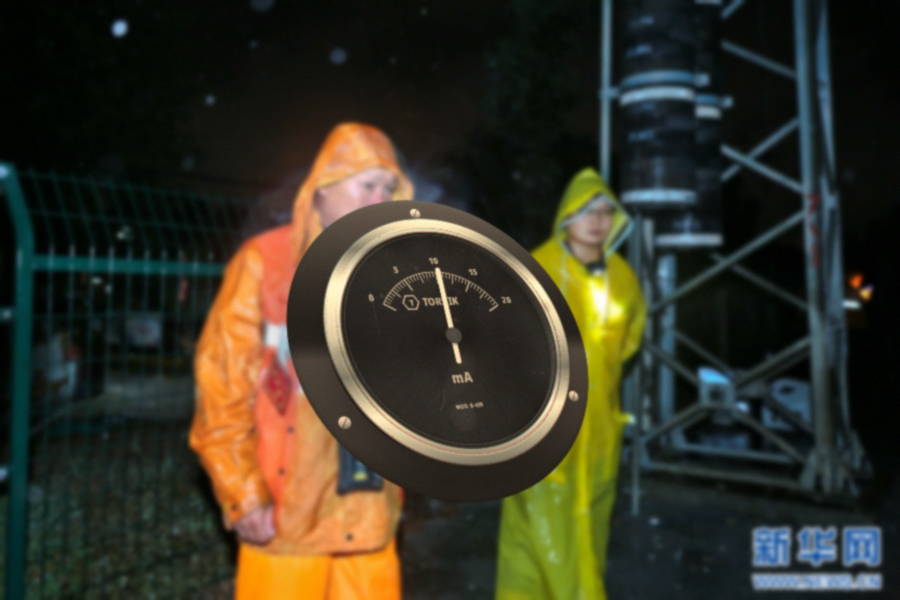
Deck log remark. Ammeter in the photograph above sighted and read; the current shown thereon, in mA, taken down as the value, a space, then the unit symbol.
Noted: 10 mA
